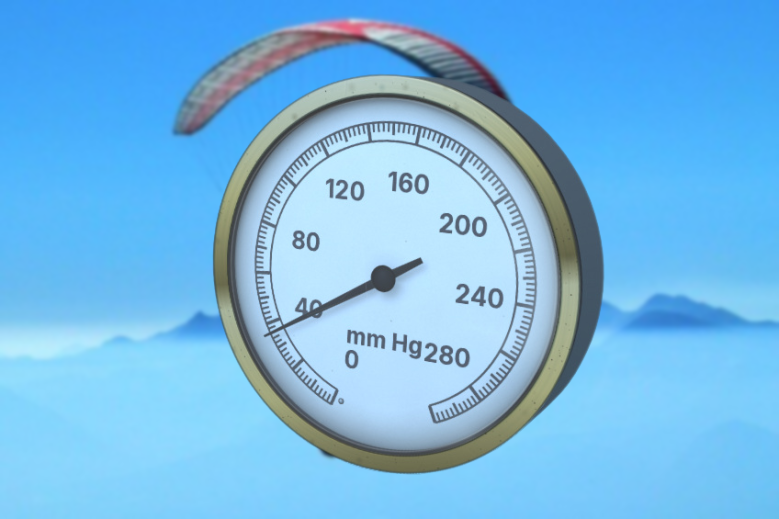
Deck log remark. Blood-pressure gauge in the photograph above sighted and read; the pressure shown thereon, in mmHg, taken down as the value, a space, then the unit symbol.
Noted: 36 mmHg
